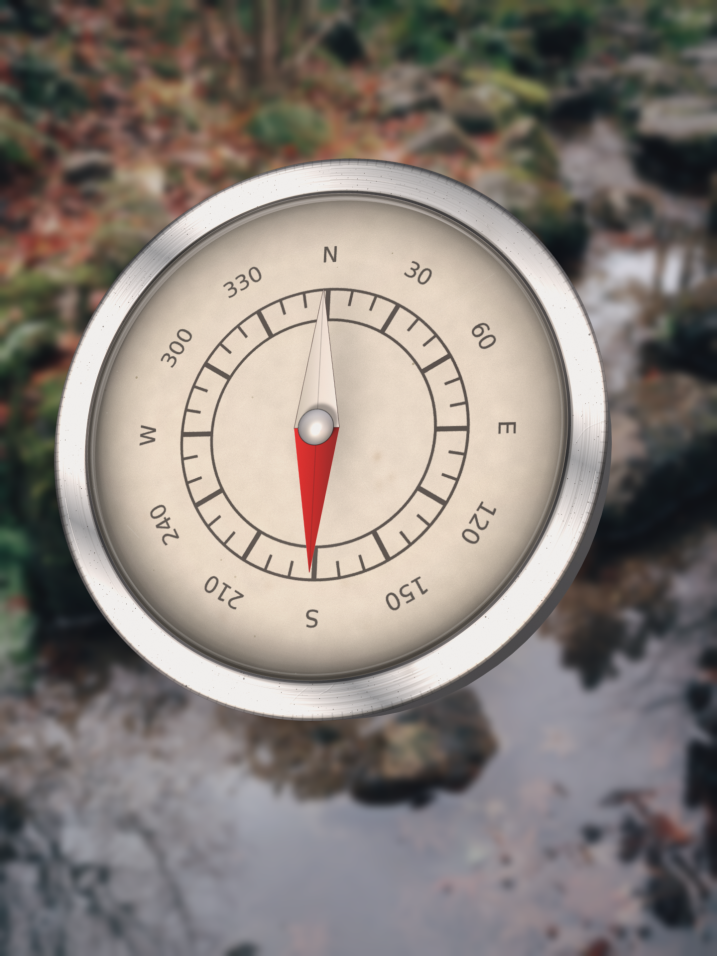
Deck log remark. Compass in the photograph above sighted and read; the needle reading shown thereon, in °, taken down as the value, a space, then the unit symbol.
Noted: 180 °
